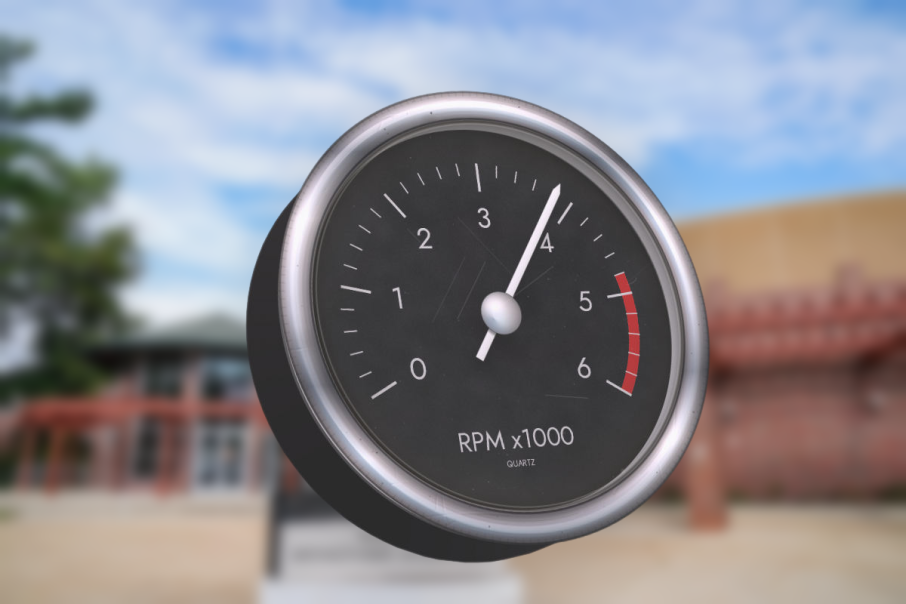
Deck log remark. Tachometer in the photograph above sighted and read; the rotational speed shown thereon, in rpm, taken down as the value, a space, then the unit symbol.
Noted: 3800 rpm
